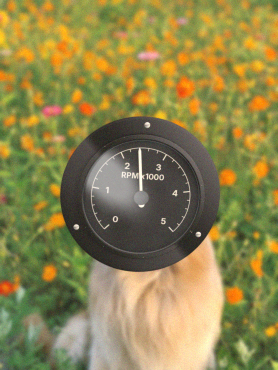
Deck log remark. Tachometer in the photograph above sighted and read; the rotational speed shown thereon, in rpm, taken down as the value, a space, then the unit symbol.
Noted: 2400 rpm
